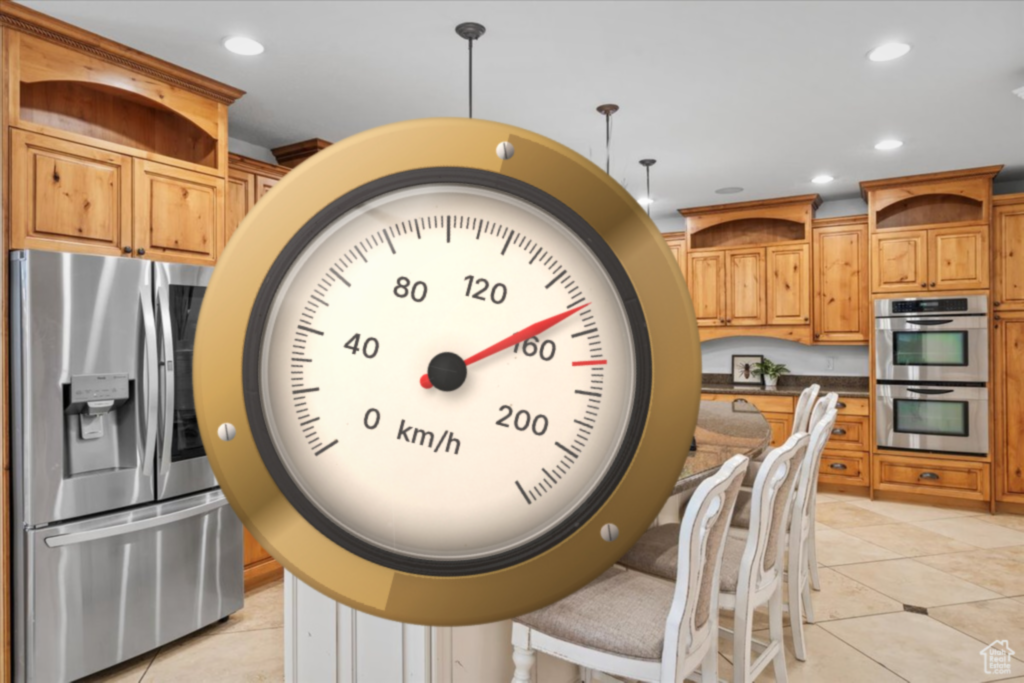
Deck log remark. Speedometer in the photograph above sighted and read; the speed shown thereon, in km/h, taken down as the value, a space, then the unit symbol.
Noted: 152 km/h
